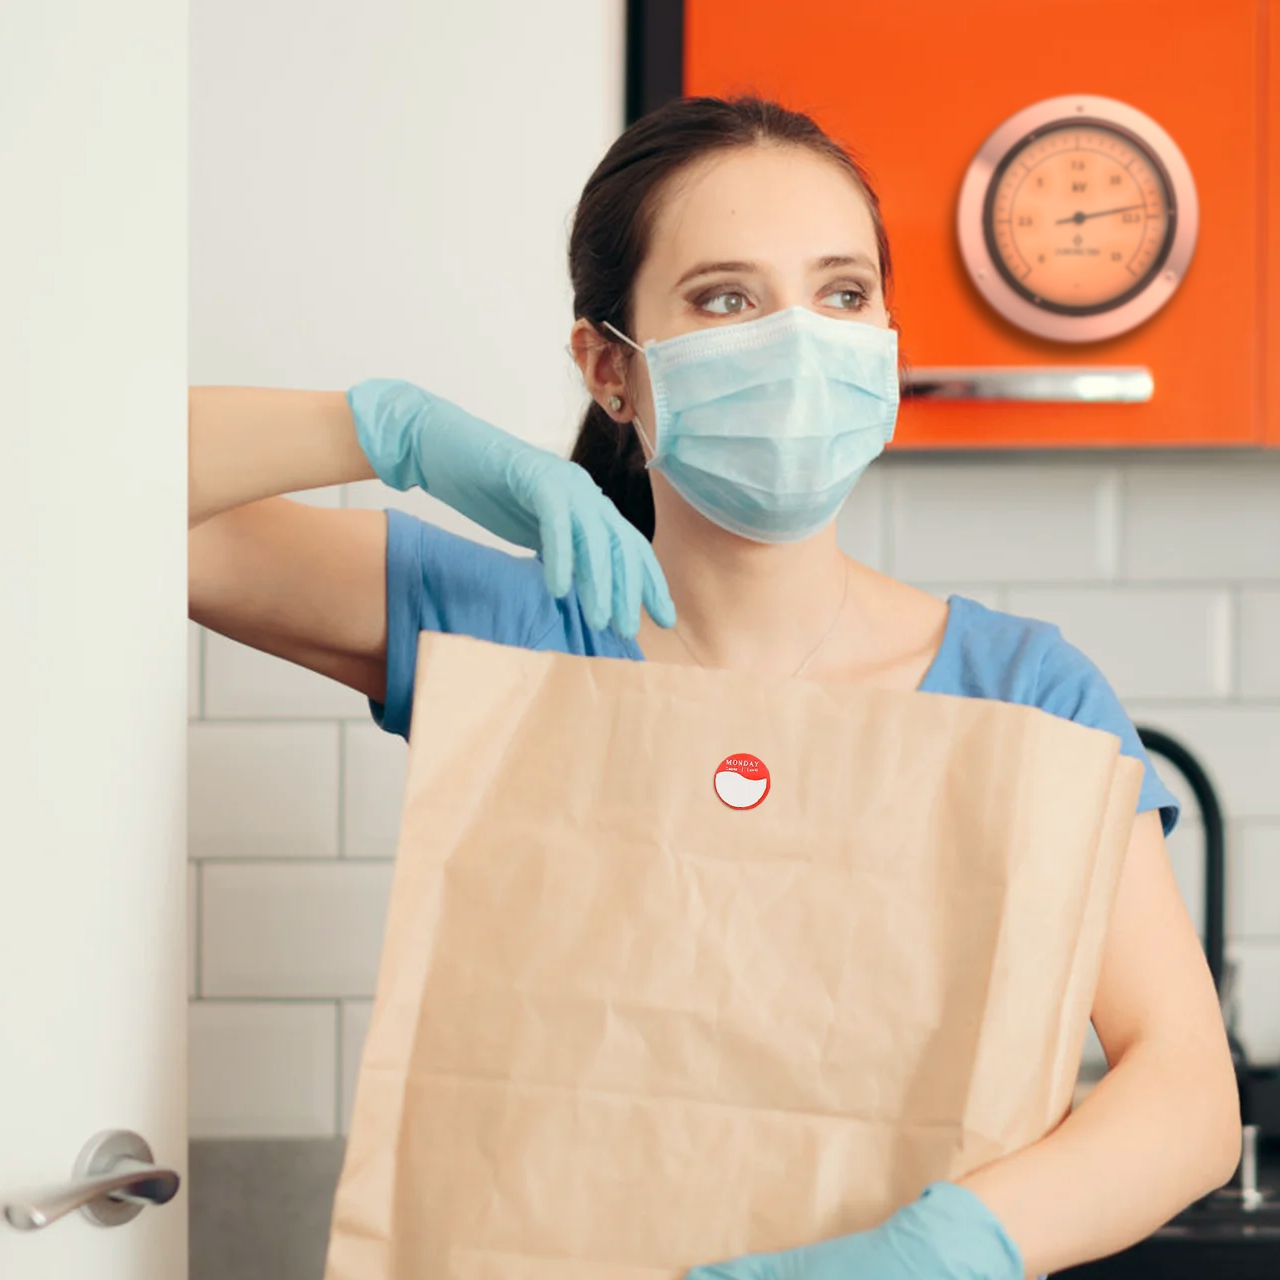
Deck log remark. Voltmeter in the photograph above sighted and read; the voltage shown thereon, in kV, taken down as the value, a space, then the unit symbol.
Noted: 12 kV
